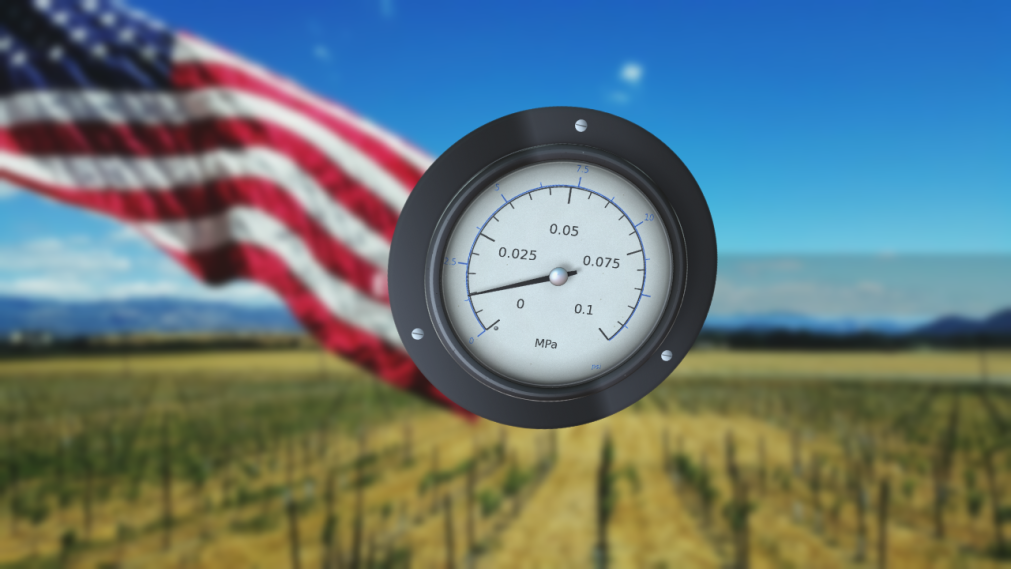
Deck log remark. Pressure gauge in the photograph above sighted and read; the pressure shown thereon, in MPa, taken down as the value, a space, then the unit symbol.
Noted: 0.01 MPa
